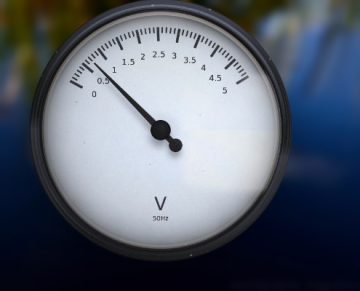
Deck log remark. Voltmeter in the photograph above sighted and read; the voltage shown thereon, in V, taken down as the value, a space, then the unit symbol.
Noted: 0.7 V
